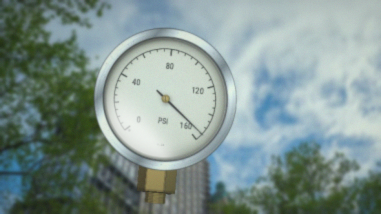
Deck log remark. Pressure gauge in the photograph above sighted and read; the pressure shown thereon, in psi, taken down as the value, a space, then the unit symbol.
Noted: 155 psi
